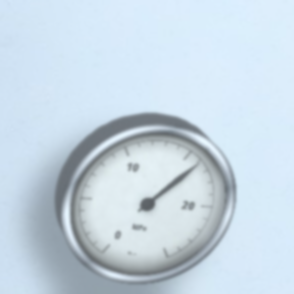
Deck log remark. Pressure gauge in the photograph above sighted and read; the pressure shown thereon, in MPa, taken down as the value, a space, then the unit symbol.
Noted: 16 MPa
